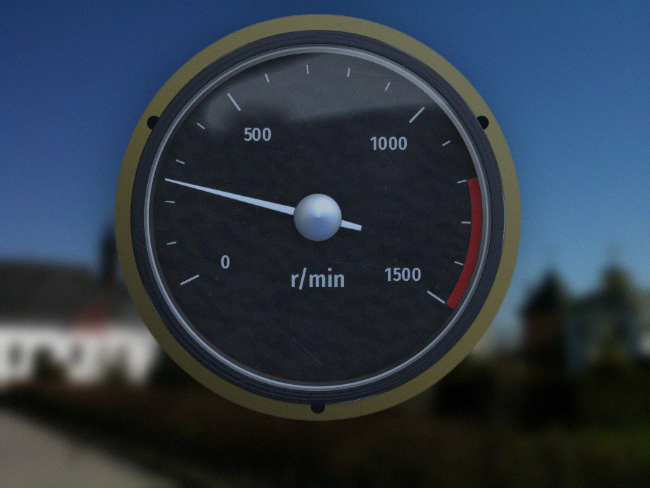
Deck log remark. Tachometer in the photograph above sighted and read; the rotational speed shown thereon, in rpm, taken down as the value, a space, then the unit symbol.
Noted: 250 rpm
